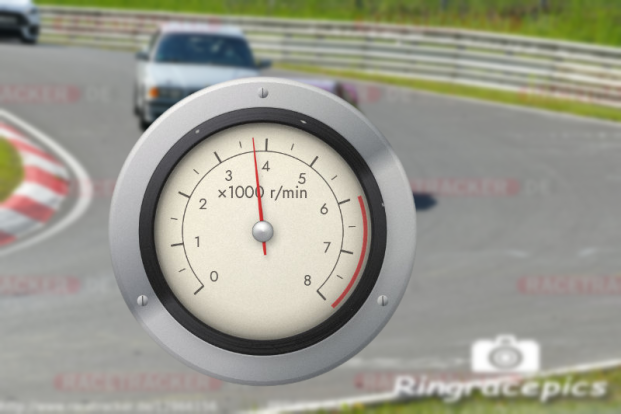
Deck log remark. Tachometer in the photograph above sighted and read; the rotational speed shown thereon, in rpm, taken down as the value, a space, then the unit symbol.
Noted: 3750 rpm
